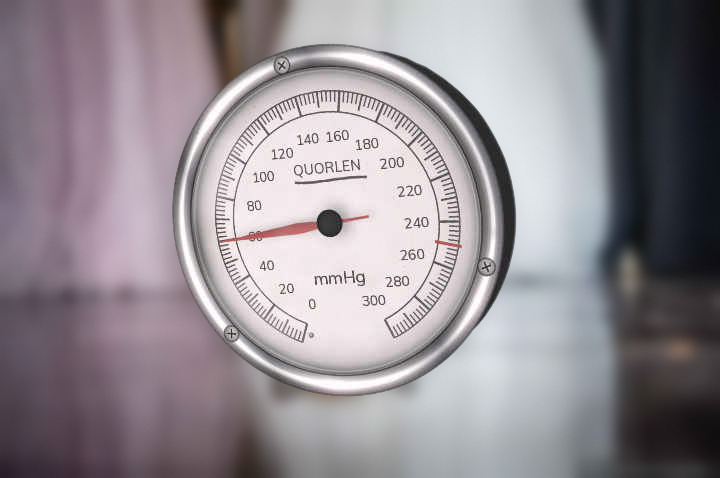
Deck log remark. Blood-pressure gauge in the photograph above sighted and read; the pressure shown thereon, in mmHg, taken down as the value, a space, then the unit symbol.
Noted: 60 mmHg
